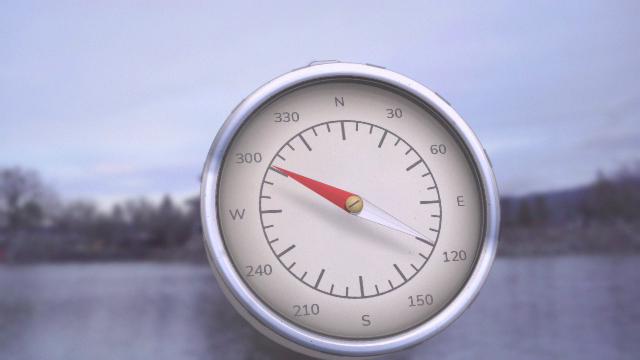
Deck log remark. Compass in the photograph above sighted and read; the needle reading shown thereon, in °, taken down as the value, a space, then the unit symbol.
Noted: 300 °
